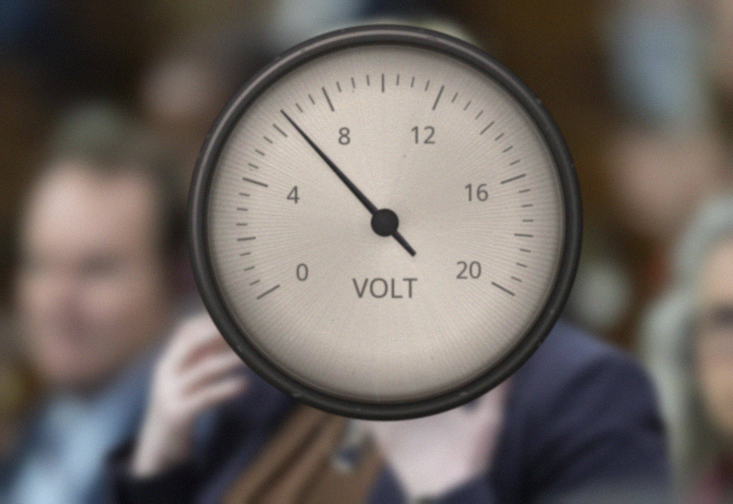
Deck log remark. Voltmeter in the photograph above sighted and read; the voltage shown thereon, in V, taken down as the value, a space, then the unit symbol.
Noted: 6.5 V
